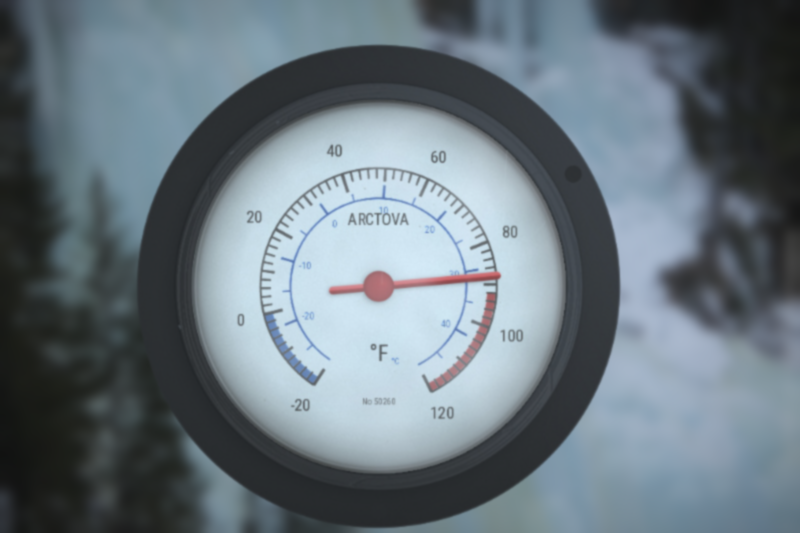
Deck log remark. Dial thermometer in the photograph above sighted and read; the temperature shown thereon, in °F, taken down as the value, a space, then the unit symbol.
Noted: 88 °F
